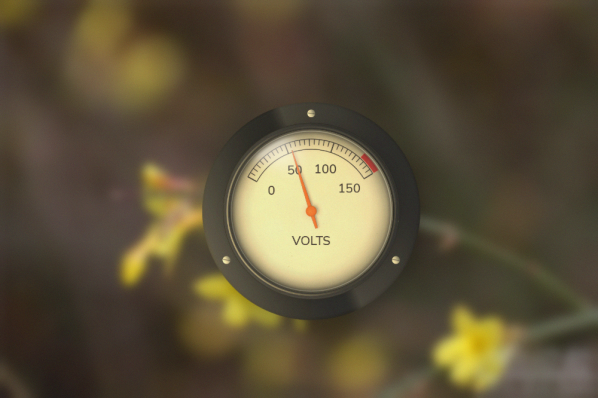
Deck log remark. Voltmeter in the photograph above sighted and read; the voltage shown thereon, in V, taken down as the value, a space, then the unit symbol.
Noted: 55 V
